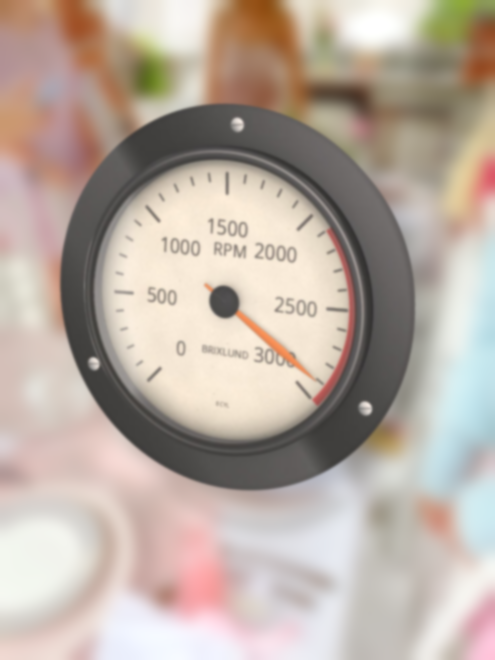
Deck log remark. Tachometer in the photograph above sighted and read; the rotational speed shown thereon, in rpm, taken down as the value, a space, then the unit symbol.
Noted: 2900 rpm
